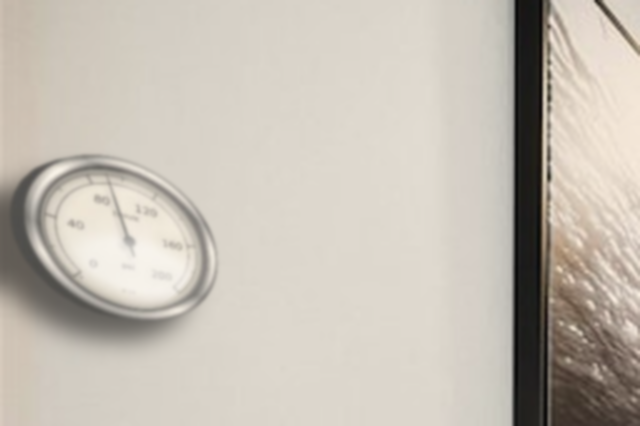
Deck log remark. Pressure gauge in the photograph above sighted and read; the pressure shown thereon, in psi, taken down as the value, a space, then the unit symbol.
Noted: 90 psi
